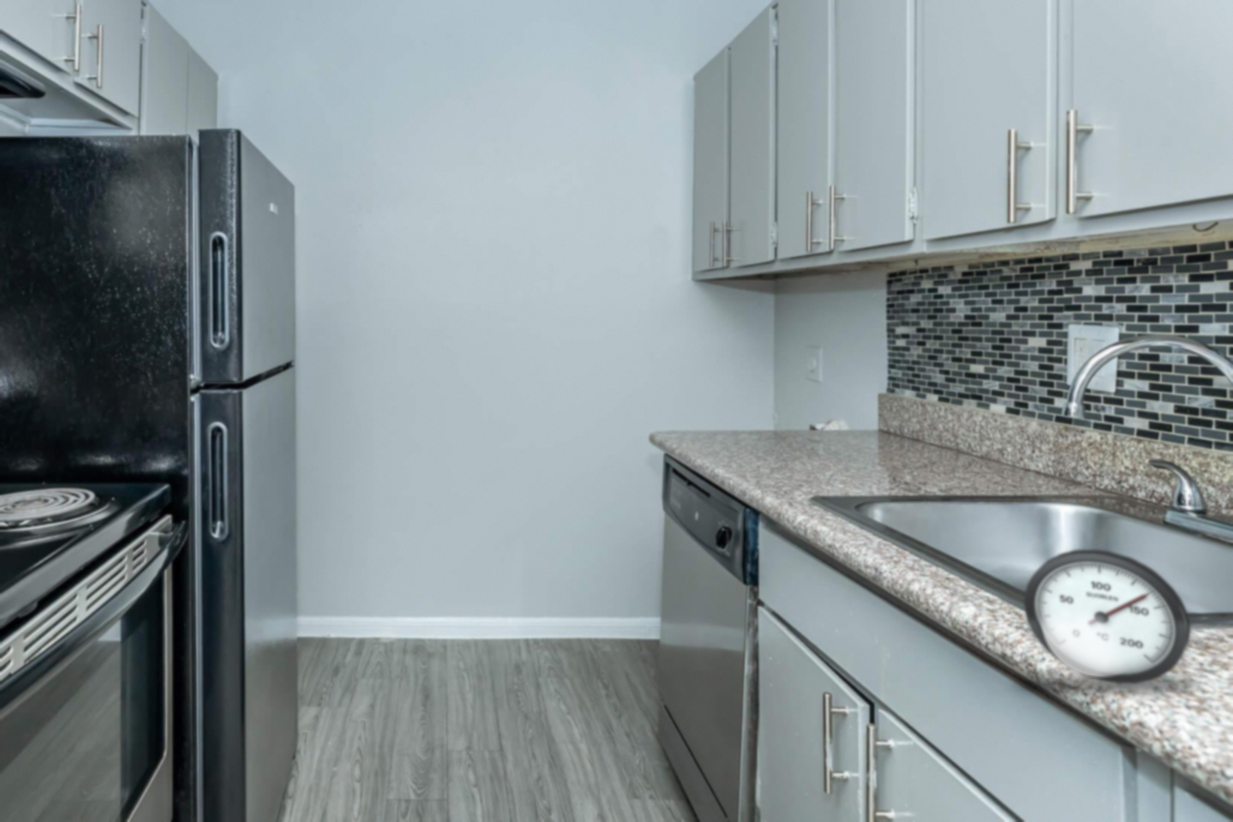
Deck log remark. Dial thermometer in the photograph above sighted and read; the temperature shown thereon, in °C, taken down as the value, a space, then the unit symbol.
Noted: 137.5 °C
